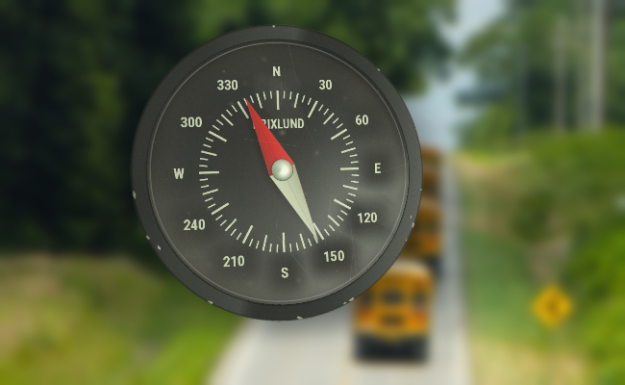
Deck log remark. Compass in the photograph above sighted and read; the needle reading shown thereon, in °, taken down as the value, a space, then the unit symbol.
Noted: 335 °
